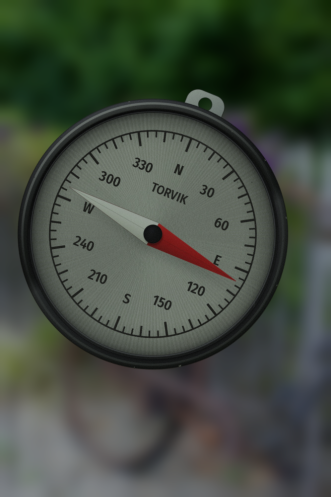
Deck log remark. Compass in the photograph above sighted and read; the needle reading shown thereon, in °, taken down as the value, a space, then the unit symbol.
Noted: 97.5 °
